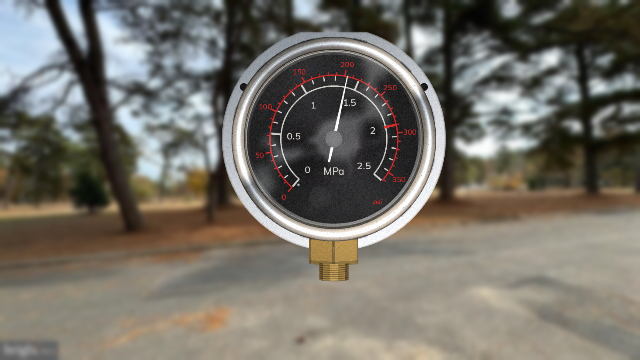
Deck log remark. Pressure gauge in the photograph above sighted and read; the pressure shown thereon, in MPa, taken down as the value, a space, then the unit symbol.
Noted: 1.4 MPa
